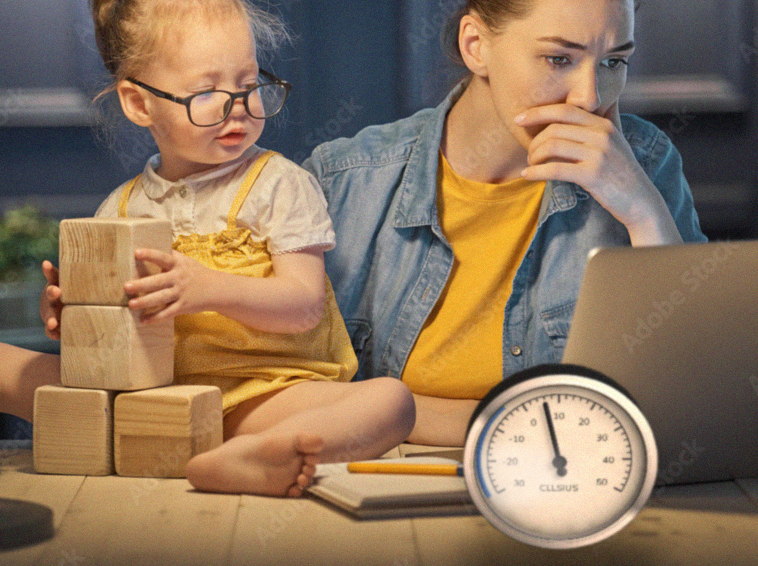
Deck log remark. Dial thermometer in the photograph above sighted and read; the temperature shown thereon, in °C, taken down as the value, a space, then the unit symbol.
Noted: 6 °C
